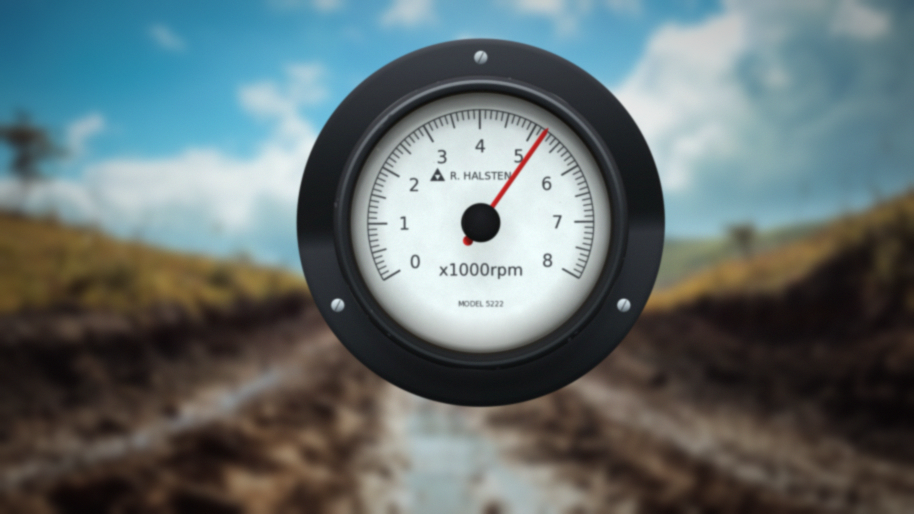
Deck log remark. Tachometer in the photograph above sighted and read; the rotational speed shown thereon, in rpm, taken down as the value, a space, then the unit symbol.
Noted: 5200 rpm
